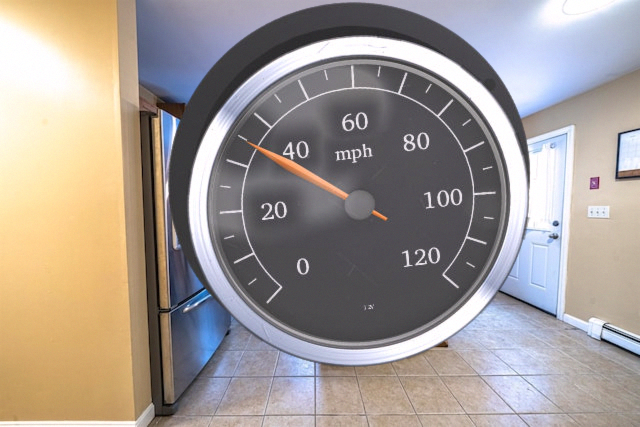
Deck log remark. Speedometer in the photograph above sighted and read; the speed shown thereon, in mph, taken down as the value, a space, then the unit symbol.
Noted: 35 mph
